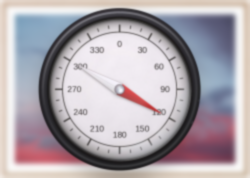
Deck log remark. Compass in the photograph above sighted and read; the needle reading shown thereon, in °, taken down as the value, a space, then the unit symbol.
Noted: 120 °
